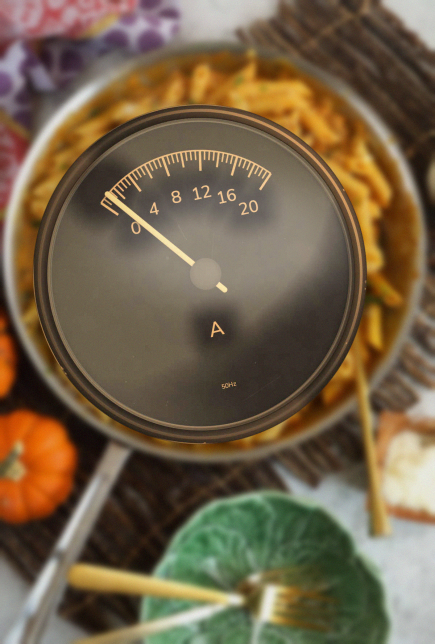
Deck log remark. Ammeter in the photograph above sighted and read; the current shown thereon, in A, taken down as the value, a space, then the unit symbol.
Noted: 1 A
